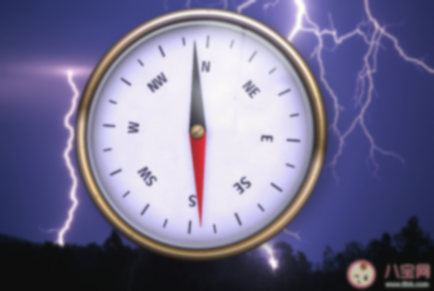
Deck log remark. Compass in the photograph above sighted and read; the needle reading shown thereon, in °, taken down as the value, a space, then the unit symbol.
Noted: 172.5 °
